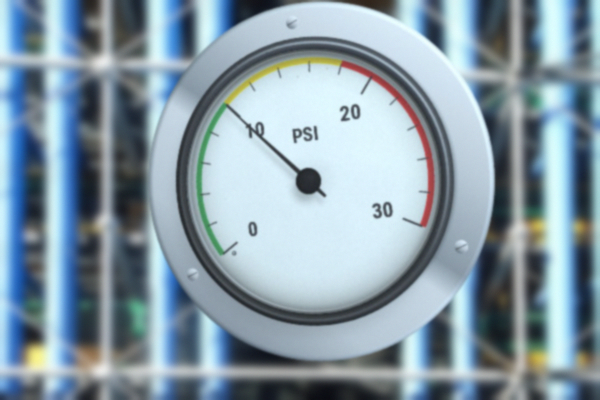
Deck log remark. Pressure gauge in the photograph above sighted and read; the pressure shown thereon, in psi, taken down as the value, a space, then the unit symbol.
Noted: 10 psi
